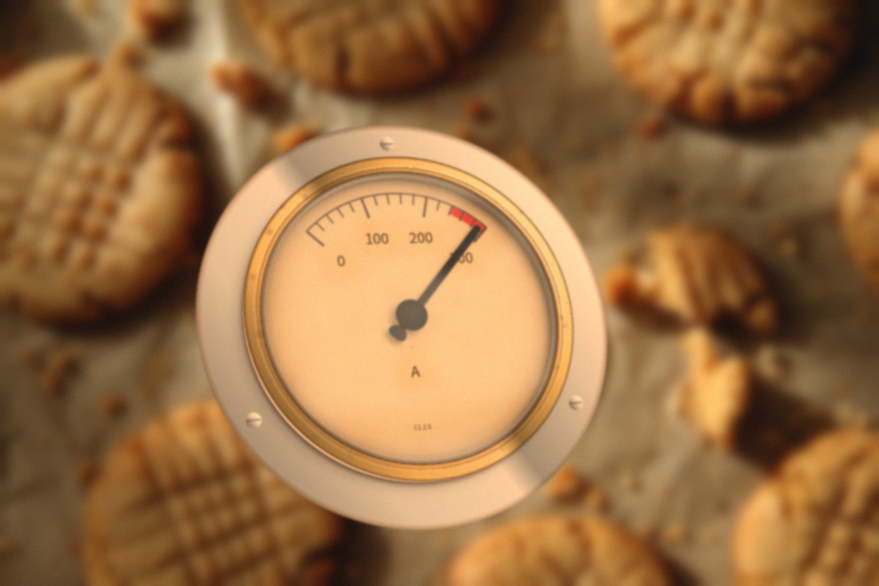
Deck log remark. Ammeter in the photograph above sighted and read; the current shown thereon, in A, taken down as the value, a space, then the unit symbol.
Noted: 290 A
